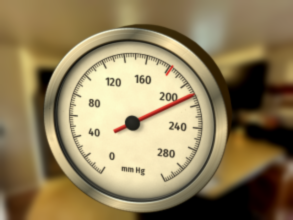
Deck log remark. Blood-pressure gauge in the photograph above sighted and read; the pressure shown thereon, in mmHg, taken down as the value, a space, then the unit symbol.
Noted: 210 mmHg
